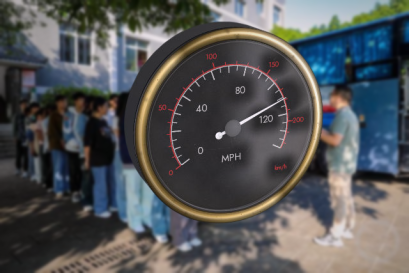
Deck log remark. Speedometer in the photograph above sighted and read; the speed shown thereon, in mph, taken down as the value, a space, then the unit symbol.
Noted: 110 mph
